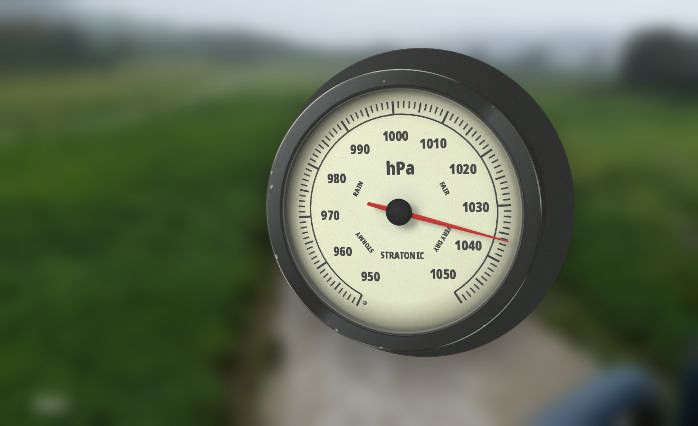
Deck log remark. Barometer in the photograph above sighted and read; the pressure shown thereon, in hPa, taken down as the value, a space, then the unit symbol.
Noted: 1036 hPa
